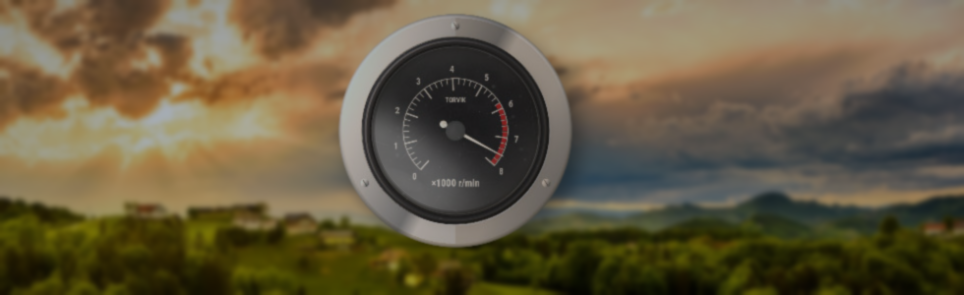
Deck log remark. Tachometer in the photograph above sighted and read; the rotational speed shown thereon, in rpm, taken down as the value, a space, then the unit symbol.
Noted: 7600 rpm
